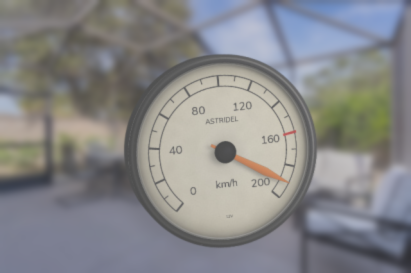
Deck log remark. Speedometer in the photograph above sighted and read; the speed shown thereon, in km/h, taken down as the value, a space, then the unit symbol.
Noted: 190 km/h
